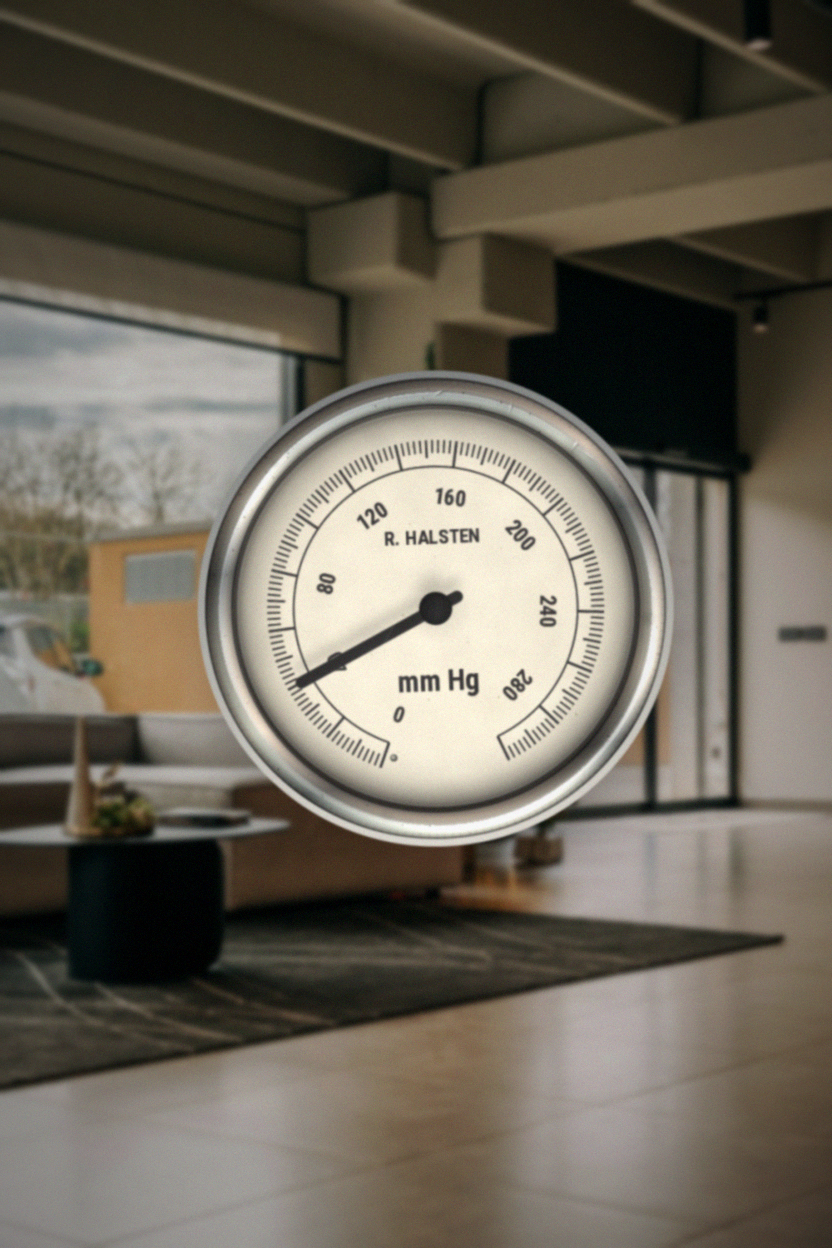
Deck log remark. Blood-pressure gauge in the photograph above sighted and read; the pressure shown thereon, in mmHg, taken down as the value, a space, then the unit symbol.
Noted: 40 mmHg
